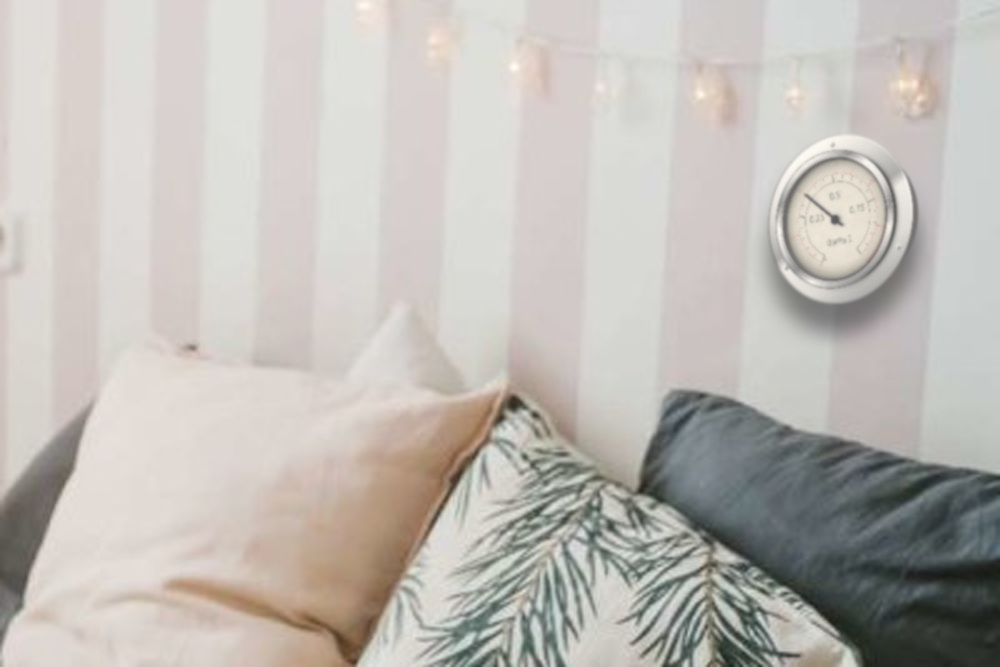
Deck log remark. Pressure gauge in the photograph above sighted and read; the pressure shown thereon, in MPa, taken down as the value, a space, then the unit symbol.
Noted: 0.35 MPa
